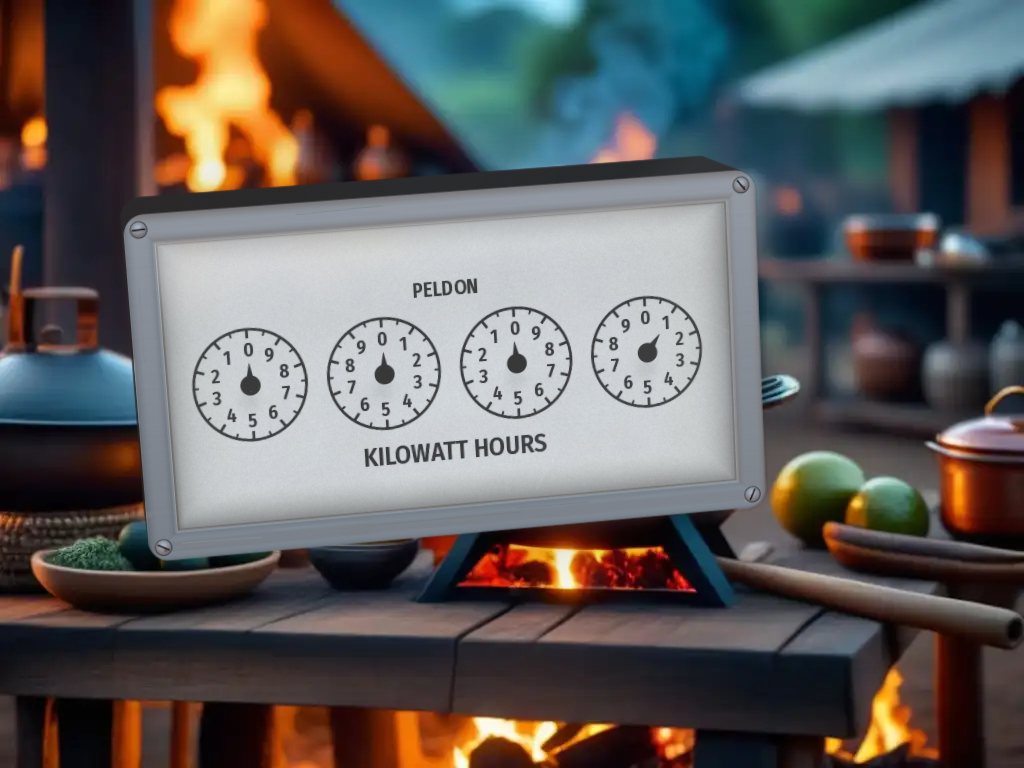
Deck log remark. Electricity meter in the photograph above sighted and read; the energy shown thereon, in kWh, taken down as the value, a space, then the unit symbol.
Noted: 1 kWh
